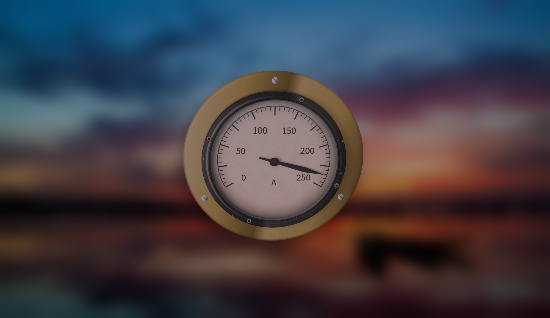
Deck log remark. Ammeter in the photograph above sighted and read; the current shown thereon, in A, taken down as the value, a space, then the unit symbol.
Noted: 235 A
